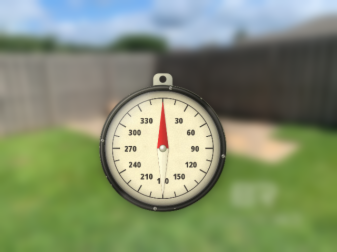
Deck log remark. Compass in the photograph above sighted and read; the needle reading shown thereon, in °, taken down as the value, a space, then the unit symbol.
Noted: 0 °
